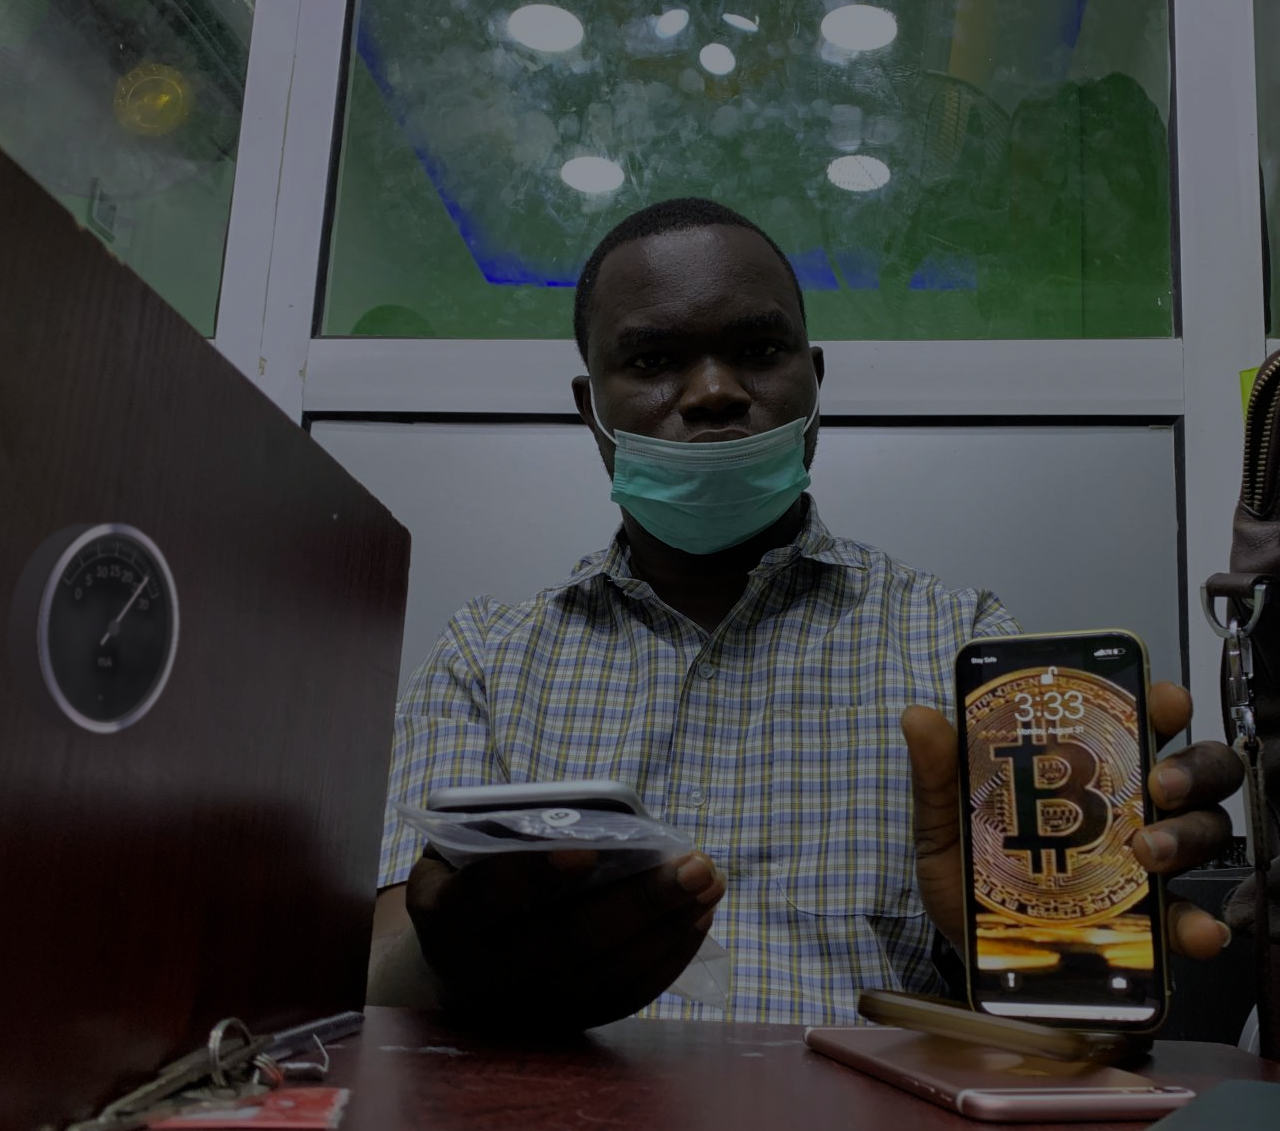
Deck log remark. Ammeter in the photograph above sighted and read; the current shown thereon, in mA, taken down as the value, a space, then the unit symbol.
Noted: 25 mA
